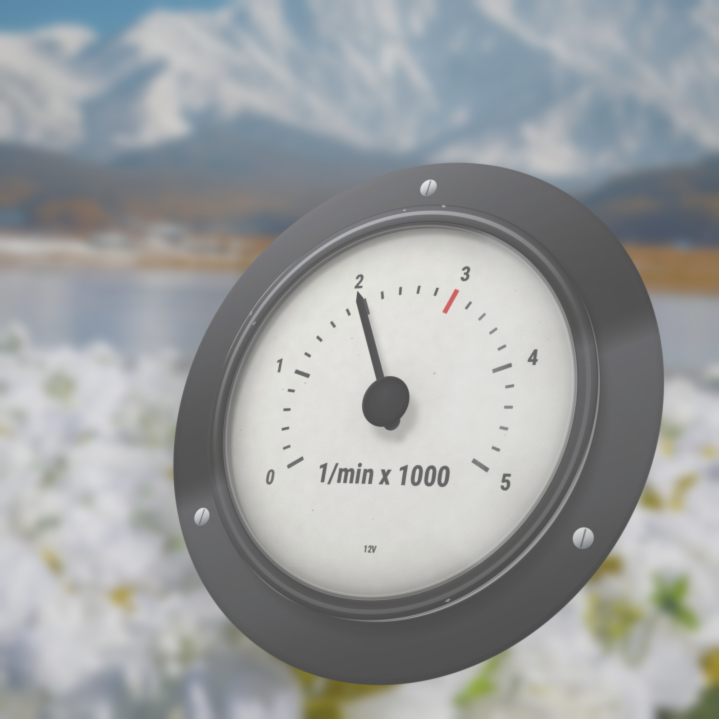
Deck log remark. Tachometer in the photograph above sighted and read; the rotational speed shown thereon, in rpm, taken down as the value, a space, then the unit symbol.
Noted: 2000 rpm
